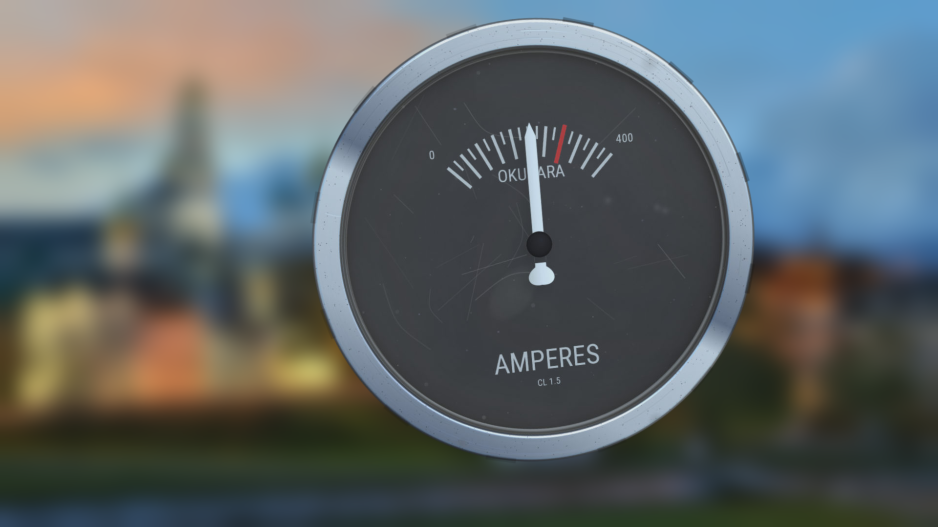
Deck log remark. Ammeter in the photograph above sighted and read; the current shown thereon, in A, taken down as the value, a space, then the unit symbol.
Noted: 200 A
